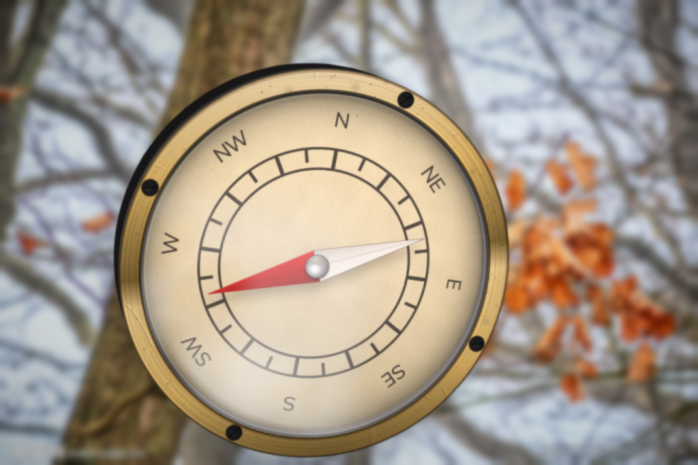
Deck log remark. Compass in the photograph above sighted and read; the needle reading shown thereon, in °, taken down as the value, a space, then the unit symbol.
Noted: 247.5 °
